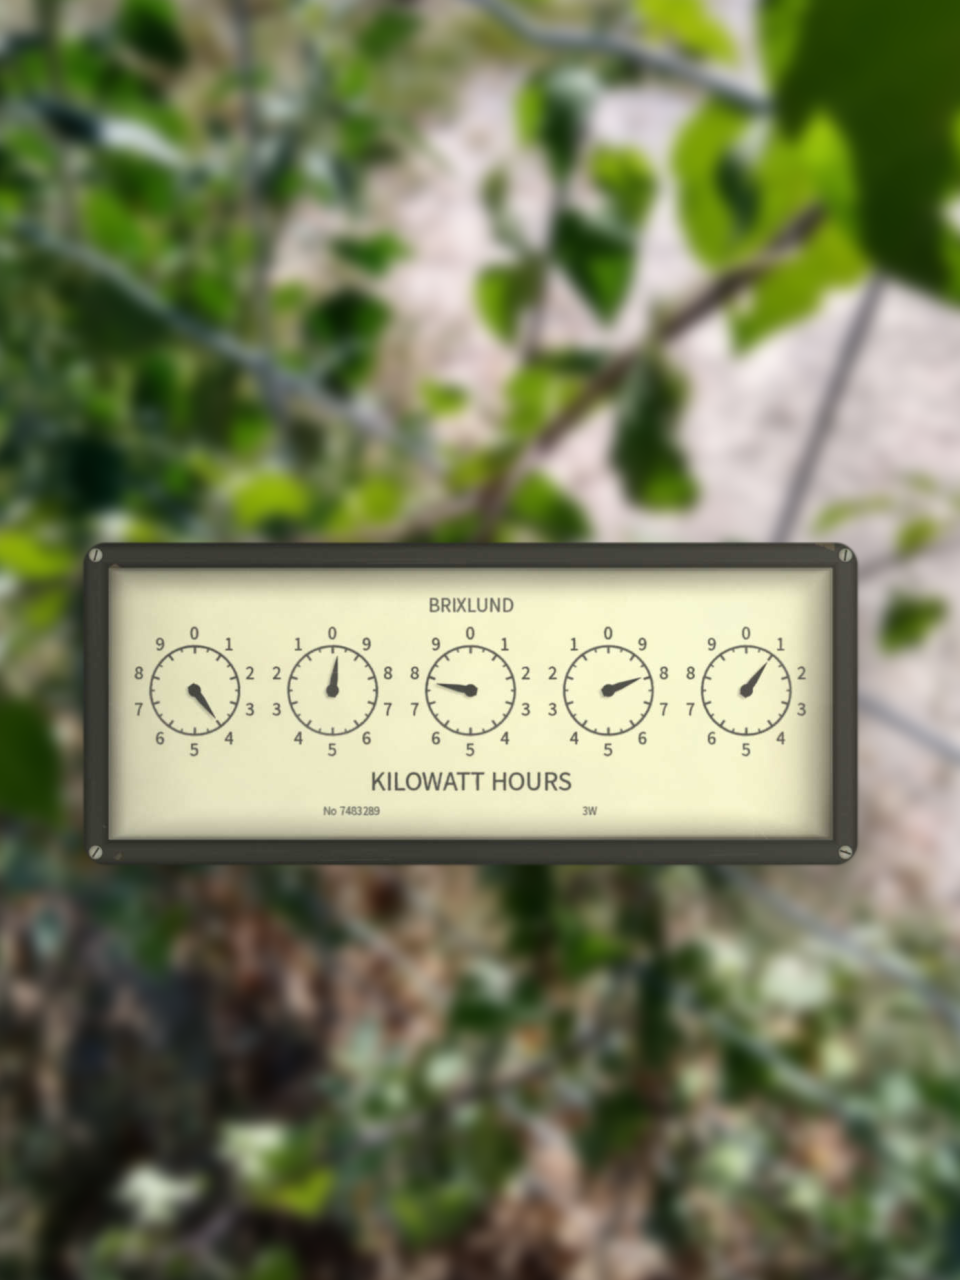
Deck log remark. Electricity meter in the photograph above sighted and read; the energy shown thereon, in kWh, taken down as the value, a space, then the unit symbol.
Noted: 39781 kWh
